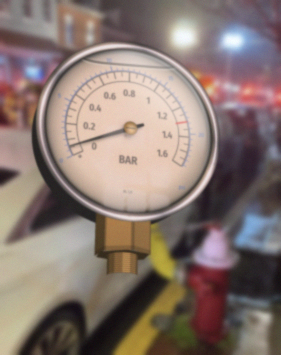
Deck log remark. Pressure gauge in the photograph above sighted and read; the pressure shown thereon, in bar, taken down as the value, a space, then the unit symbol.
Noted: 0.05 bar
